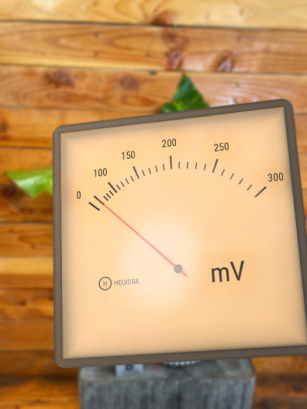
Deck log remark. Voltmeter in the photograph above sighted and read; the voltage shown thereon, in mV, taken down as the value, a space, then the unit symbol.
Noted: 50 mV
